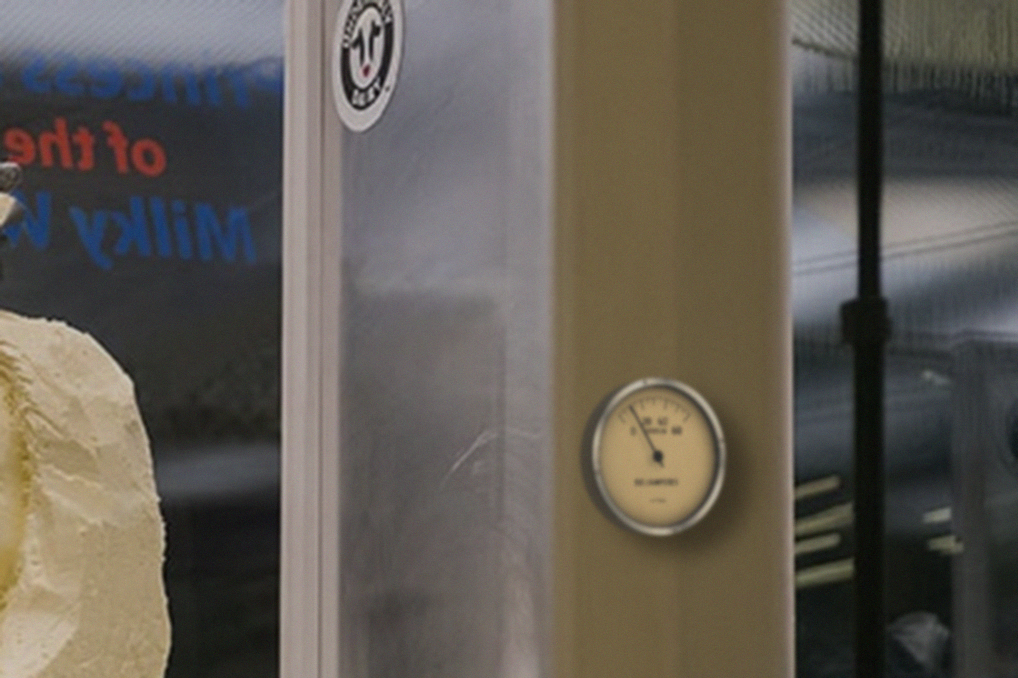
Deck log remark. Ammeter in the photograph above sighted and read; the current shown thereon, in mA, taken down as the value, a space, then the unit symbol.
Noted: 10 mA
